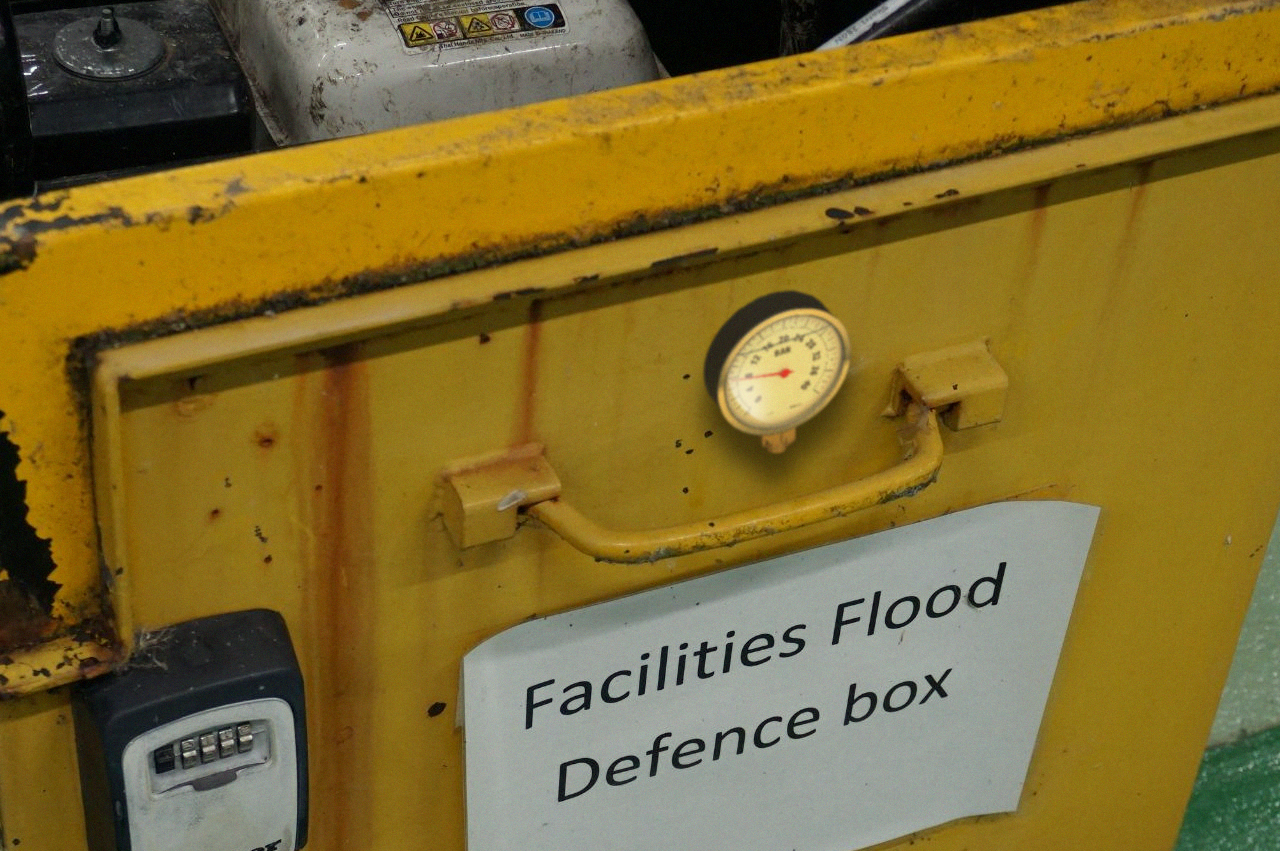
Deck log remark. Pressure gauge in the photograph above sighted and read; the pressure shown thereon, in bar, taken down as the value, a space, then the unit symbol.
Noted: 8 bar
